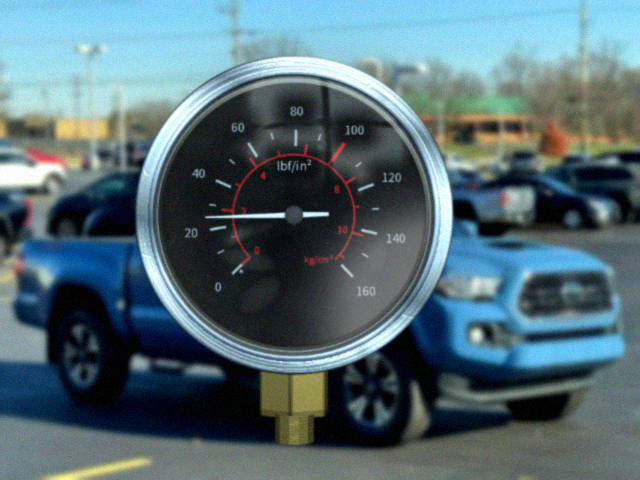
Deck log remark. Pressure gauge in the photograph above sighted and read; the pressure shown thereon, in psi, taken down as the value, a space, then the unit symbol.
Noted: 25 psi
